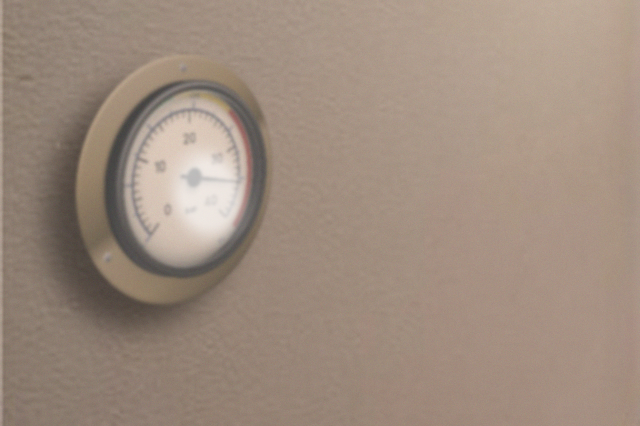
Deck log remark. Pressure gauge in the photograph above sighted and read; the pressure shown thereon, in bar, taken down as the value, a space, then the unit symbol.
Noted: 35 bar
